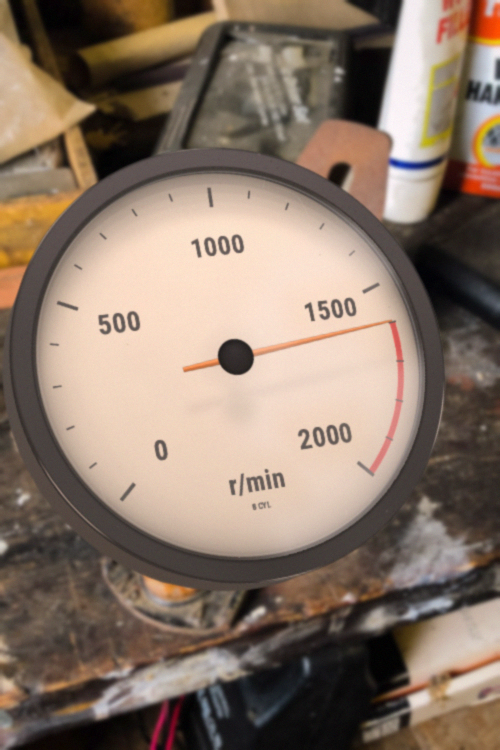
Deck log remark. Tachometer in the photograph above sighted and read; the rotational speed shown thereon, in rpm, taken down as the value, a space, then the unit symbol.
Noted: 1600 rpm
